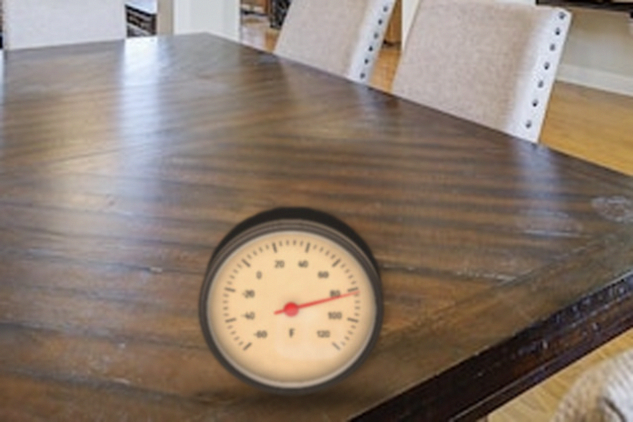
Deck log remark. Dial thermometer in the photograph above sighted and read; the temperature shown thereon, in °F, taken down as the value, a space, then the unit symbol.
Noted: 80 °F
